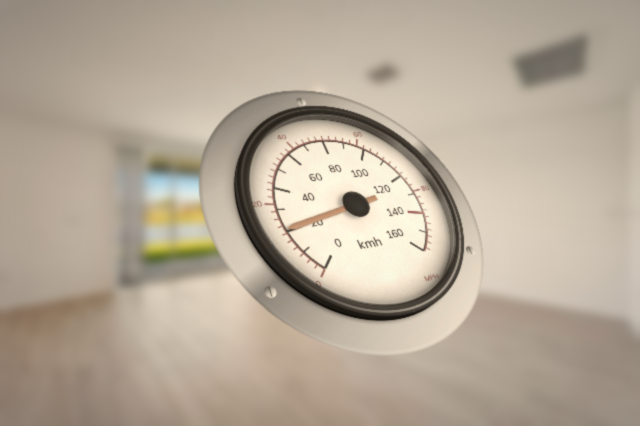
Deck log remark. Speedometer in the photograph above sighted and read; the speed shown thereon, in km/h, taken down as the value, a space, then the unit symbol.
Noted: 20 km/h
